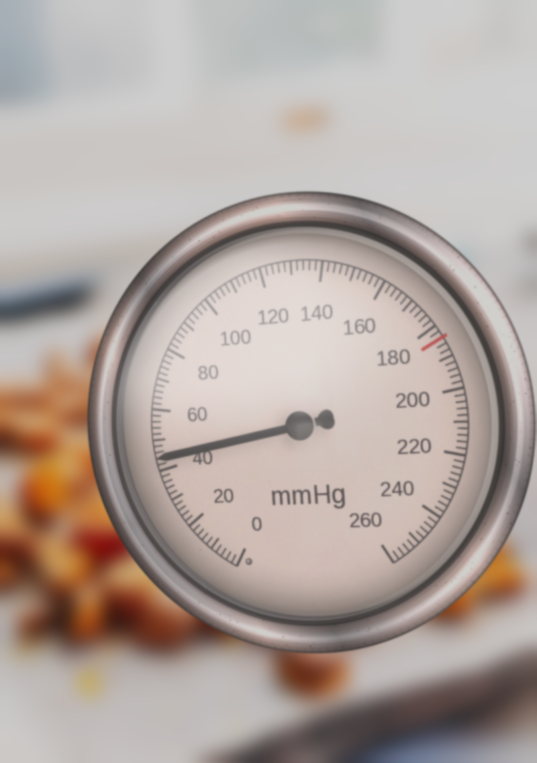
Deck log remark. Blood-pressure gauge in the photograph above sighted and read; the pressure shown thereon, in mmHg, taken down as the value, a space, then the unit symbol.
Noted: 44 mmHg
